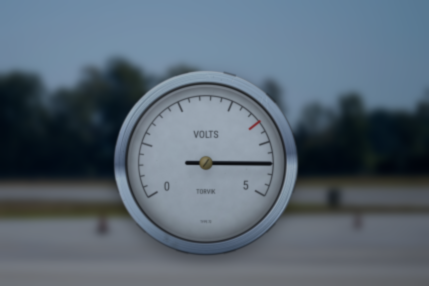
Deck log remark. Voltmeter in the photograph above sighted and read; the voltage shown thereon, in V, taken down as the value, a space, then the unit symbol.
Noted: 4.4 V
